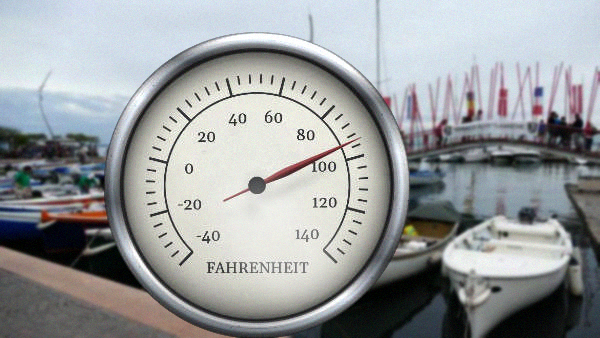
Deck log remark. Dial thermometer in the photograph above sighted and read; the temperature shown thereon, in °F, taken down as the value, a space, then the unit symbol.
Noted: 94 °F
